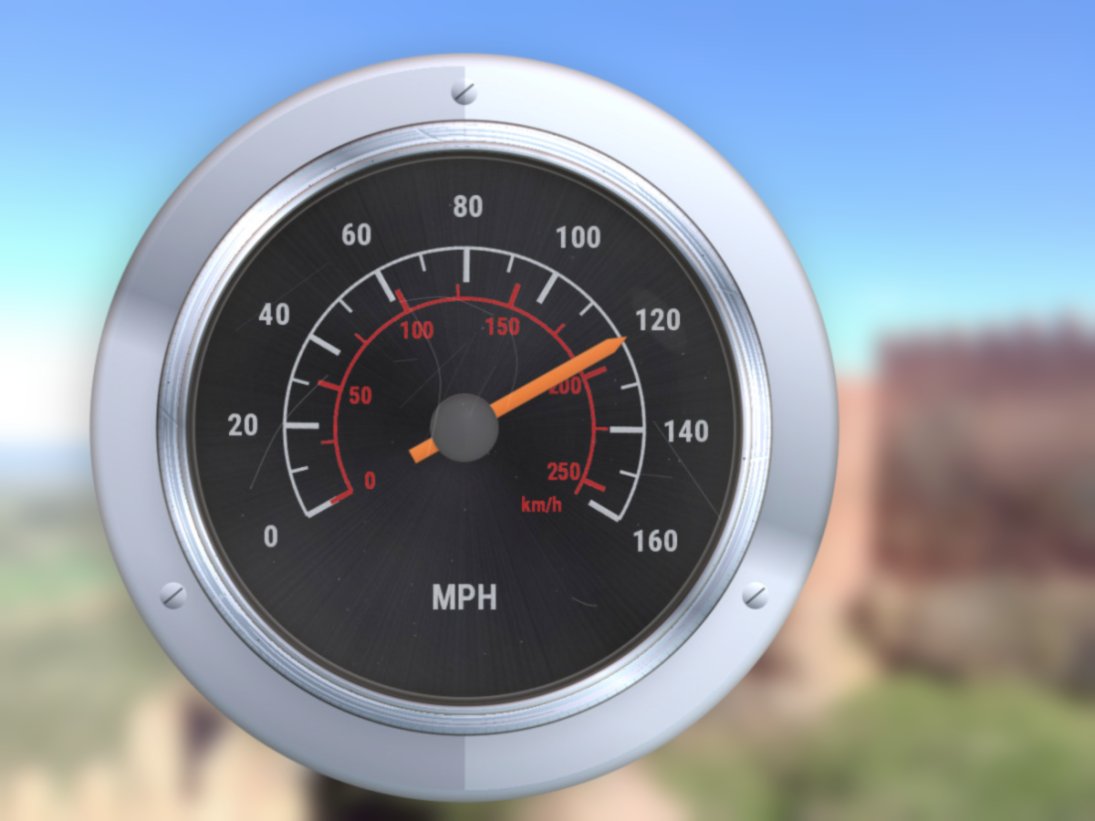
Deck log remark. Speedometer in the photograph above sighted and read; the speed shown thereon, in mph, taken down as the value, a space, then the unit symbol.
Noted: 120 mph
